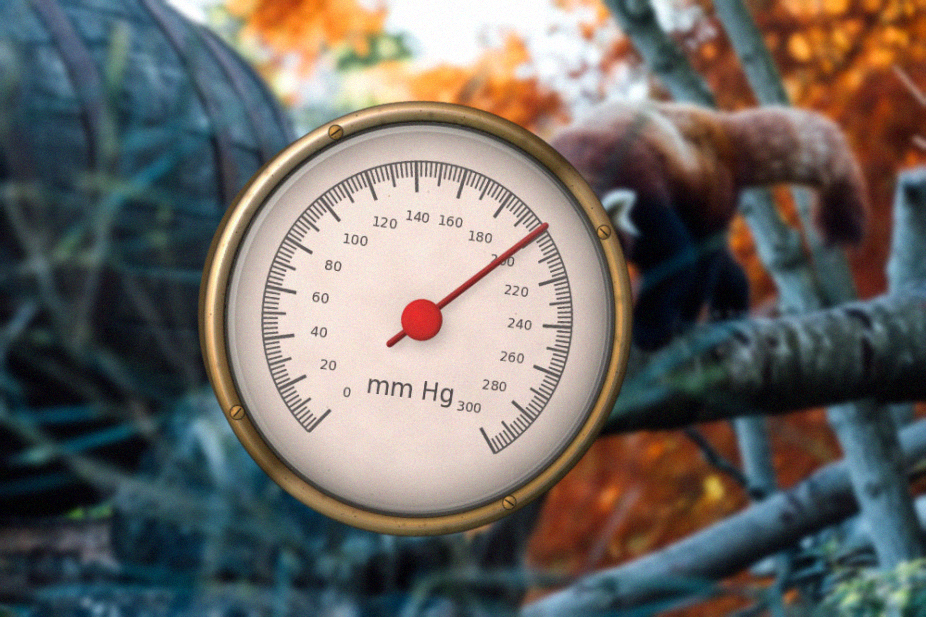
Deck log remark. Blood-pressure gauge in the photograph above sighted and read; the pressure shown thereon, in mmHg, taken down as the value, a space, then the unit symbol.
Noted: 198 mmHg
